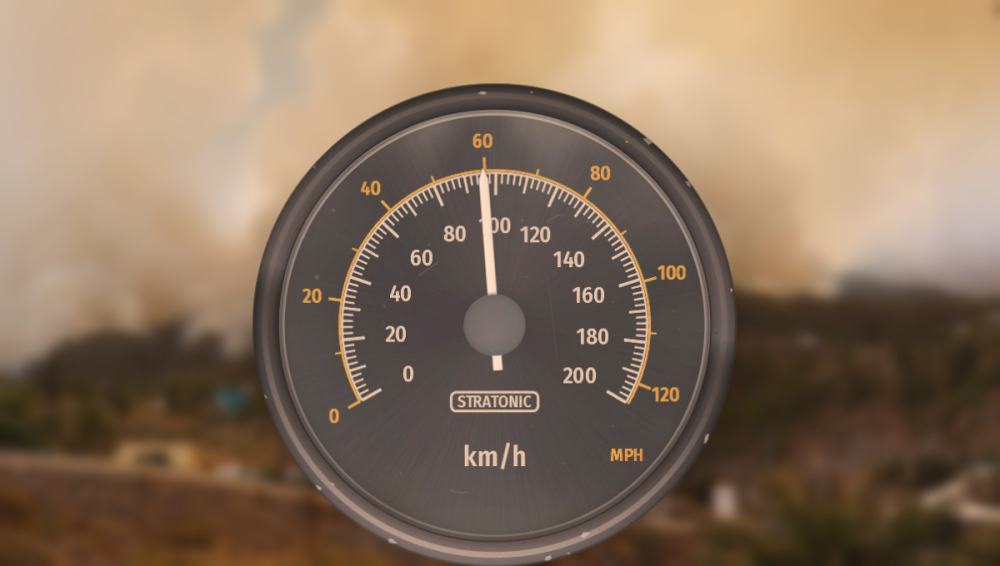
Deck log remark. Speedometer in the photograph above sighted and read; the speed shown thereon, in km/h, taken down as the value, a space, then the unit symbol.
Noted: 96 km/h
